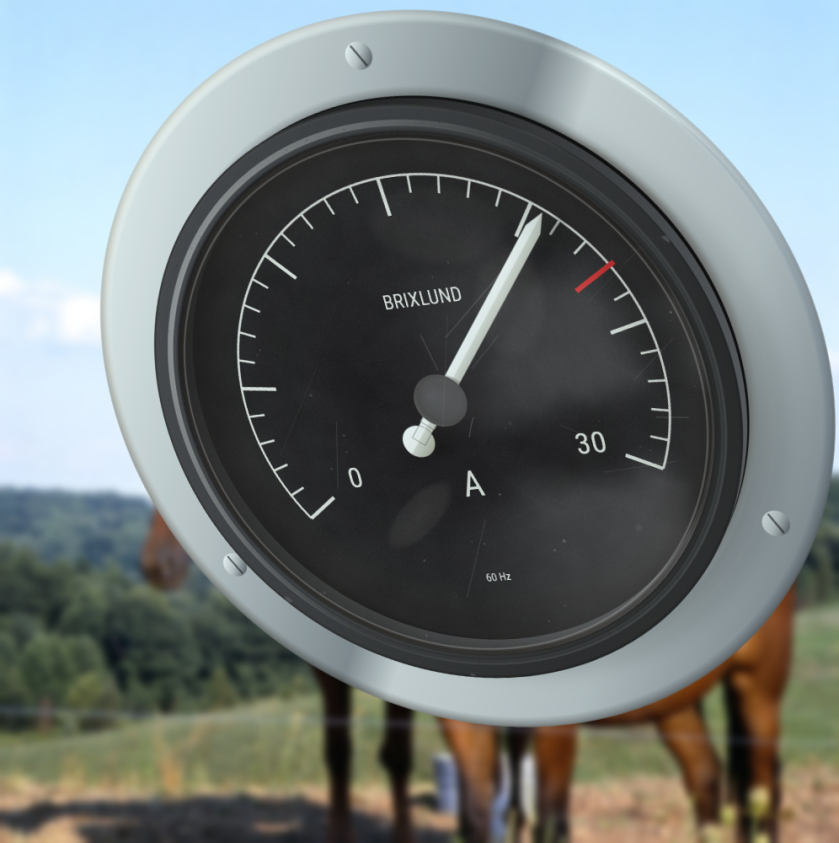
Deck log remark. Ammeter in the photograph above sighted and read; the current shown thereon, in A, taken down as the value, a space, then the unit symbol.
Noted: 20.5 A
